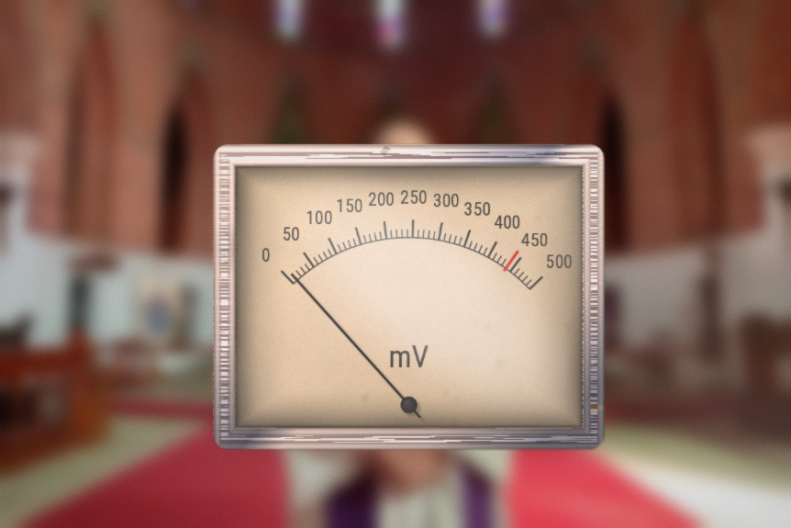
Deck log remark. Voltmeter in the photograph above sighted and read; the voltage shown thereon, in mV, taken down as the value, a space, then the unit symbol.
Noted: 10 mV
